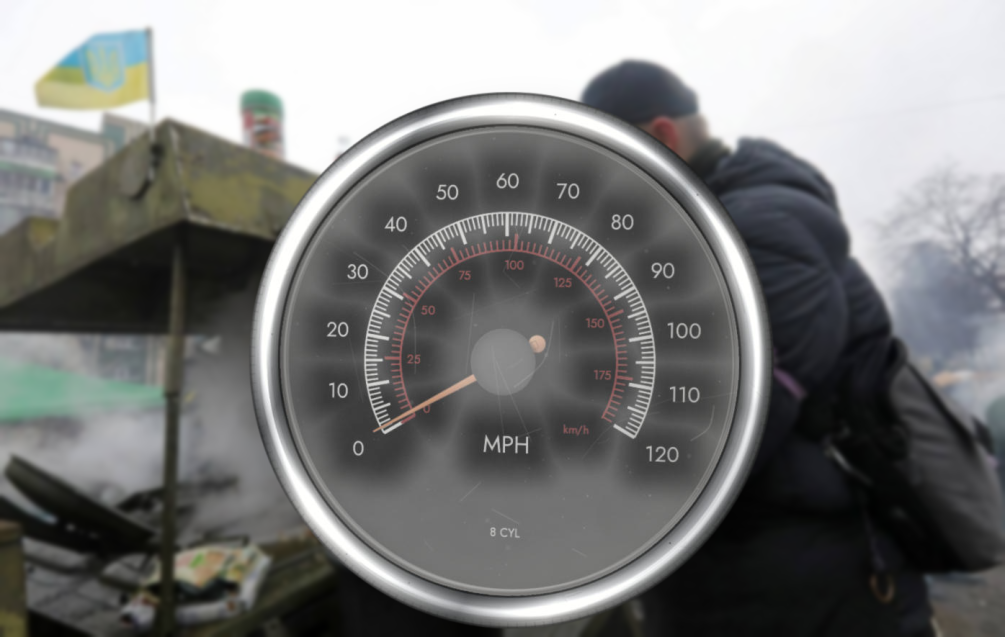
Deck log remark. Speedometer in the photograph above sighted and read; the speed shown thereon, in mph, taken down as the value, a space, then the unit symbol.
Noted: 1 mph
